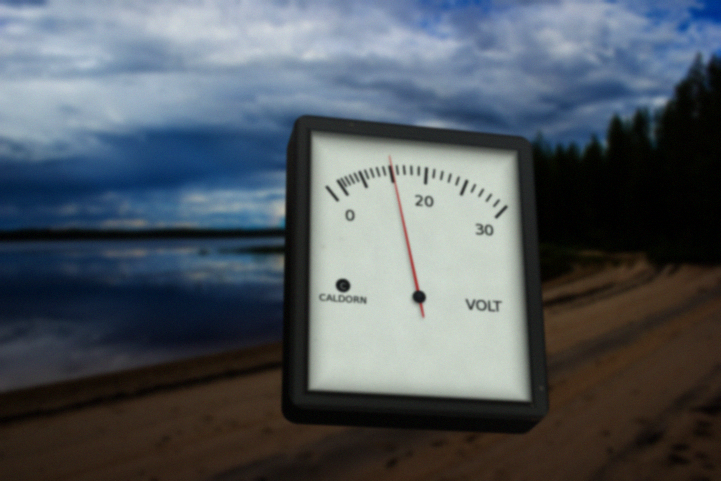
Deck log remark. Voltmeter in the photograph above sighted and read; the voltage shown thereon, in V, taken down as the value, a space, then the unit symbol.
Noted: 15 V
